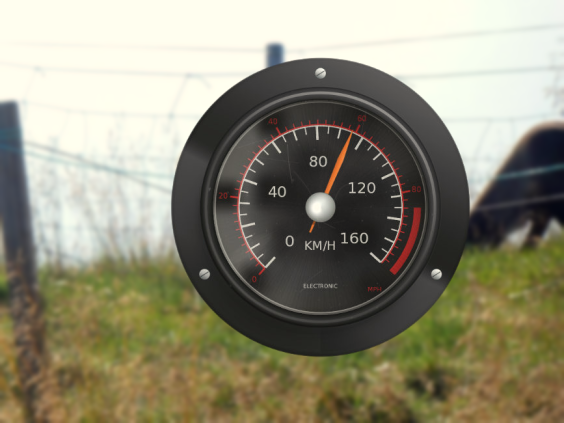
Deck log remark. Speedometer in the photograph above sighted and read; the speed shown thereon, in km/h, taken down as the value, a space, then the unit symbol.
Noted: 95 km/h
